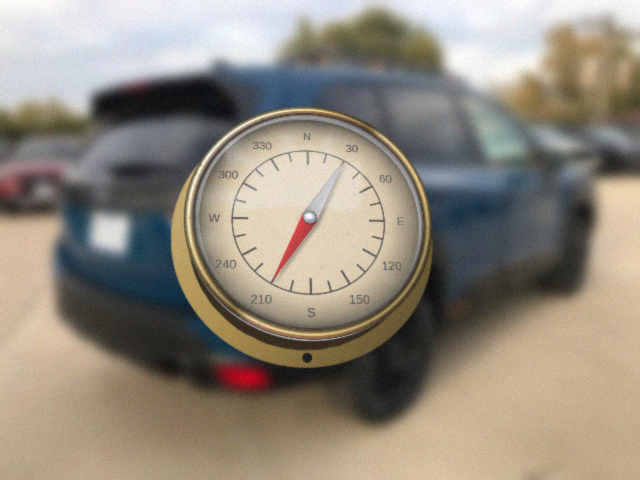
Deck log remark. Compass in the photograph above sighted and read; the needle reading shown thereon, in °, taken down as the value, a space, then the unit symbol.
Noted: 210 °
